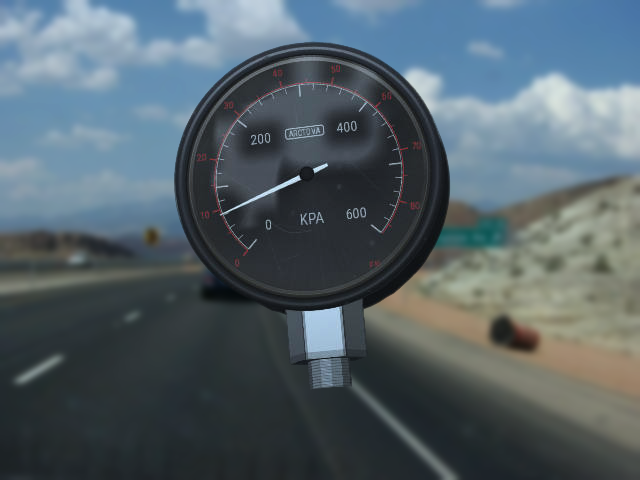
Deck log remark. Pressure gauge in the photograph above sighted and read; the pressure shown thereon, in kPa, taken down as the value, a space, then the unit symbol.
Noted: 60 kPa
